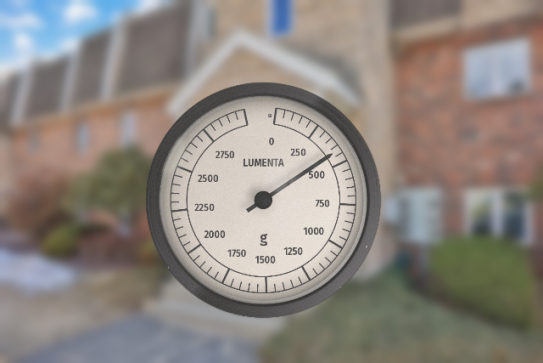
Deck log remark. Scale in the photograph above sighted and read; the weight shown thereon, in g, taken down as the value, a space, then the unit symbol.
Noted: 425 g
